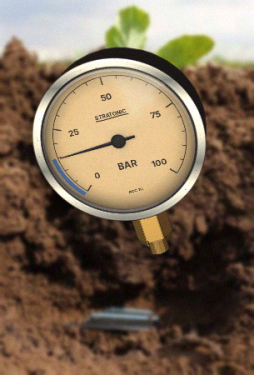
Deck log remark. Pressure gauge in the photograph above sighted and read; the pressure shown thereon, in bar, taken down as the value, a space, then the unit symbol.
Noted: 15 bar
